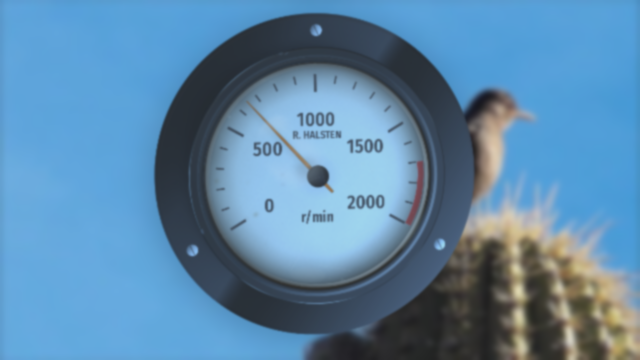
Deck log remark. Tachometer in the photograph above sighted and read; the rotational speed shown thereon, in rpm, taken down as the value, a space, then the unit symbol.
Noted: 650 rpm
